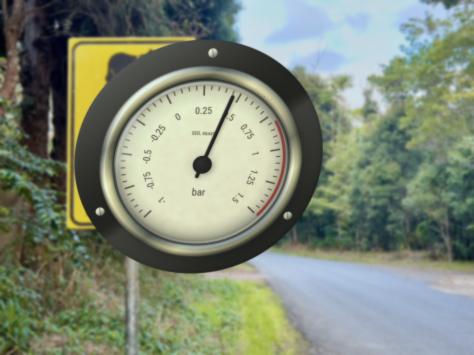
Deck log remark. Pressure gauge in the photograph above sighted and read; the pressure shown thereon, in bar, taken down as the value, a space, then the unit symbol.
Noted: 0.45 bar
